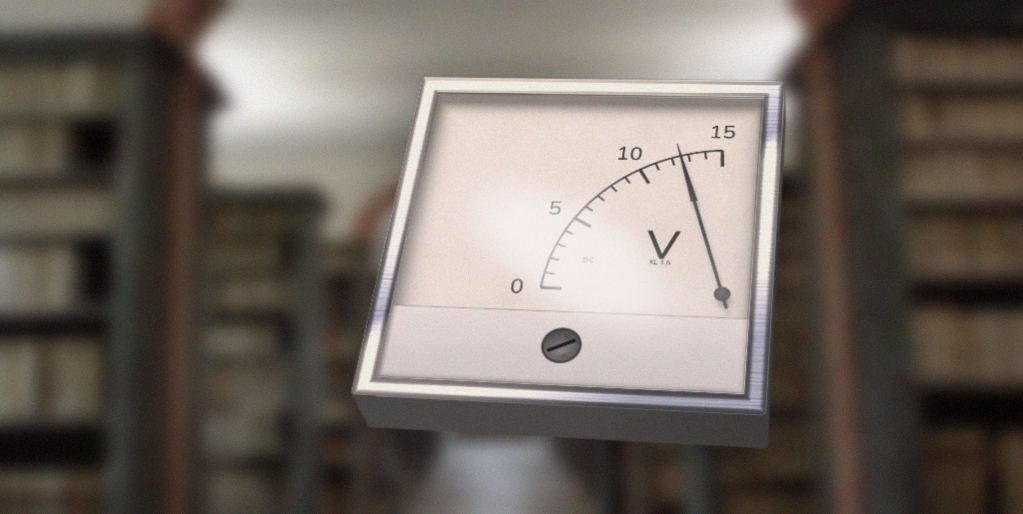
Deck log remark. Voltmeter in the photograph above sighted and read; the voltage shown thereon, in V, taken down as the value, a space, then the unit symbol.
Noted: 12.5 V
